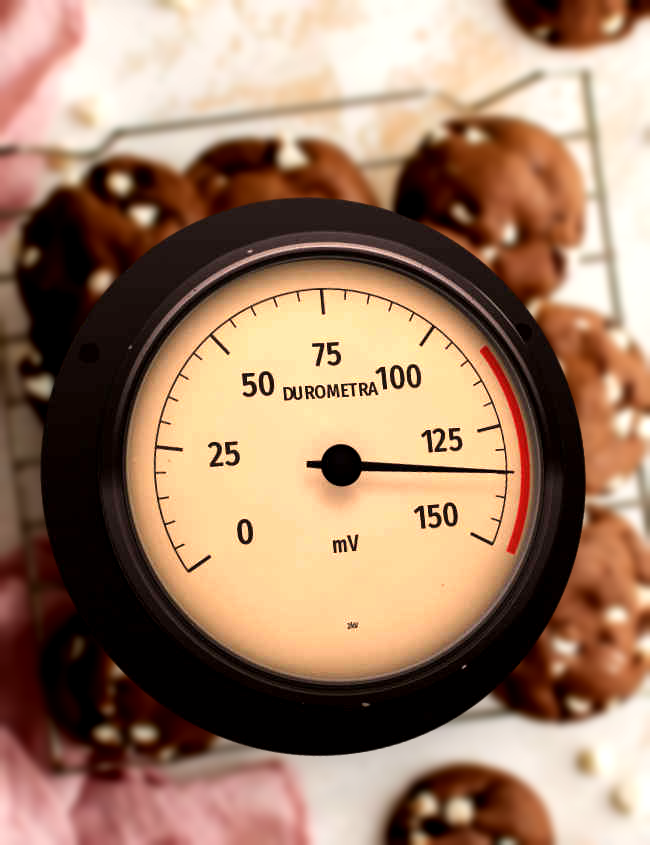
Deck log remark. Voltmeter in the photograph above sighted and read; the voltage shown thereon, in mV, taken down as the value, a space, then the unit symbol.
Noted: 135 mV
